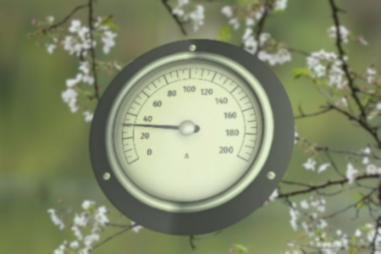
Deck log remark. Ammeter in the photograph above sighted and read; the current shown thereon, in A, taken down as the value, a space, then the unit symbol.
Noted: 30 A
